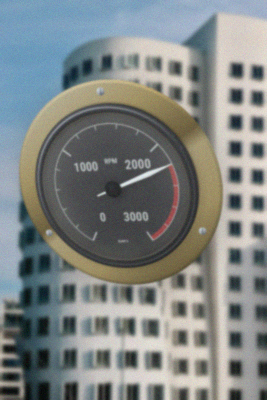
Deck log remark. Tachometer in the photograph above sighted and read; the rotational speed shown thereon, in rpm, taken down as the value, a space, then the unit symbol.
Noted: 2200 rpm
